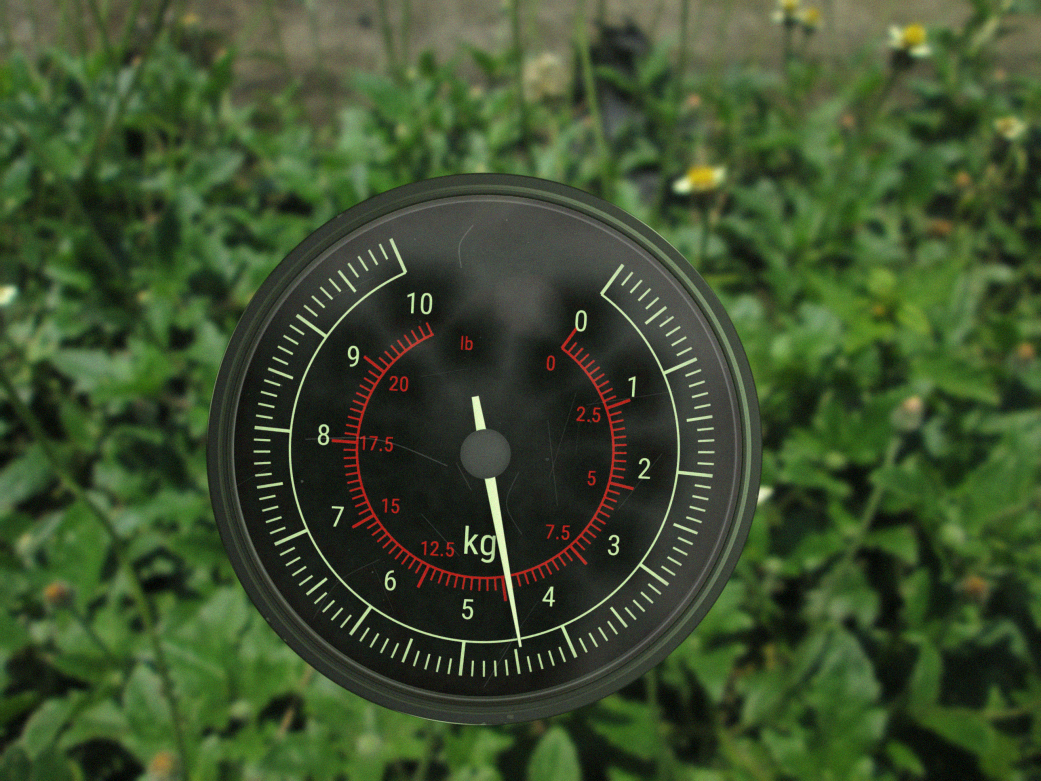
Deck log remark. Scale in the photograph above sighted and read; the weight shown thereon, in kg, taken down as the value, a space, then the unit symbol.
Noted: 4.45 kg
